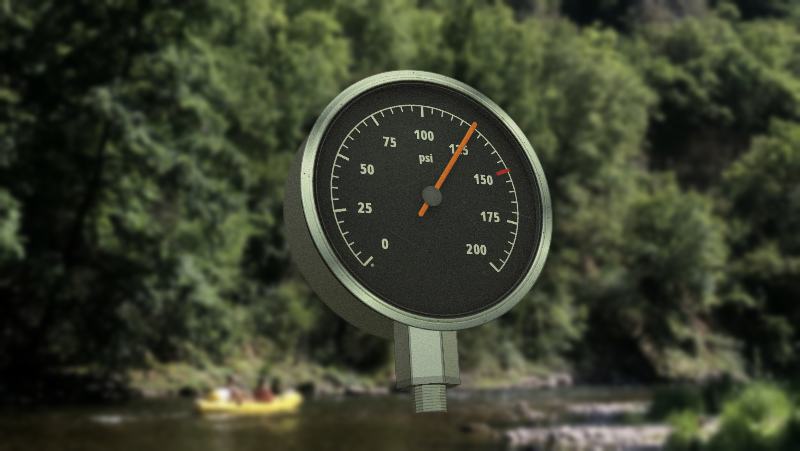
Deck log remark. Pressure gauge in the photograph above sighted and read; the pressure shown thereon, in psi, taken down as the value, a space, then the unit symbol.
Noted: 125 psi
